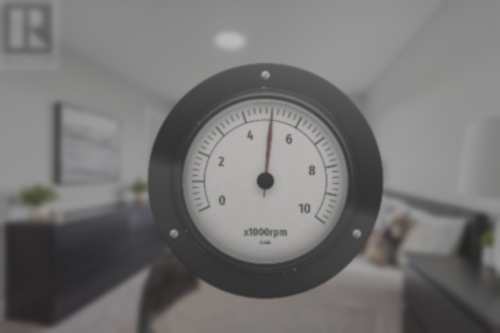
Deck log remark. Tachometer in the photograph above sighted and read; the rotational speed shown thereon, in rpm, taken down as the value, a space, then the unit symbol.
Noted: 5000 rpm
